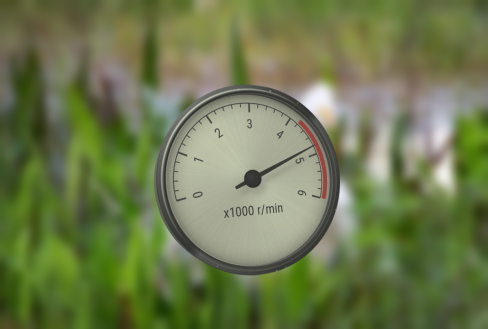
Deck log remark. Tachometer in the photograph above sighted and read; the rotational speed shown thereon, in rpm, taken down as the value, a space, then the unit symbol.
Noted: 4800 rpm
